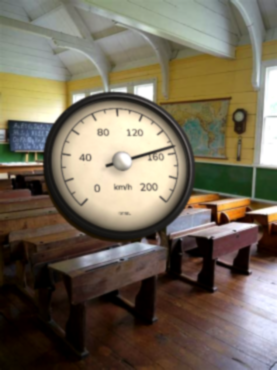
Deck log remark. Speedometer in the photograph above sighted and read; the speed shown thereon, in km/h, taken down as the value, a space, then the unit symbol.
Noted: 155 km/h
